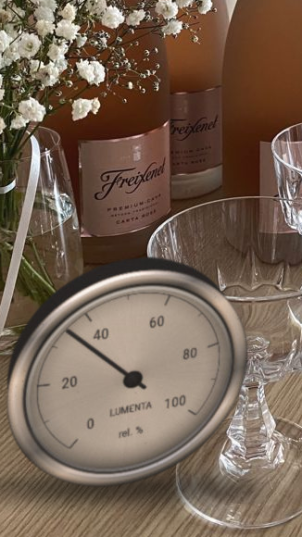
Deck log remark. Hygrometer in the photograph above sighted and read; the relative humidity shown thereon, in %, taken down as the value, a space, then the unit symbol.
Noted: 35 %
